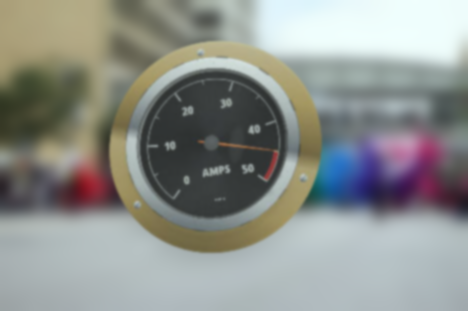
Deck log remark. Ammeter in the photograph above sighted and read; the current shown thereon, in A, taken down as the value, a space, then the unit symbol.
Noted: 45 A
